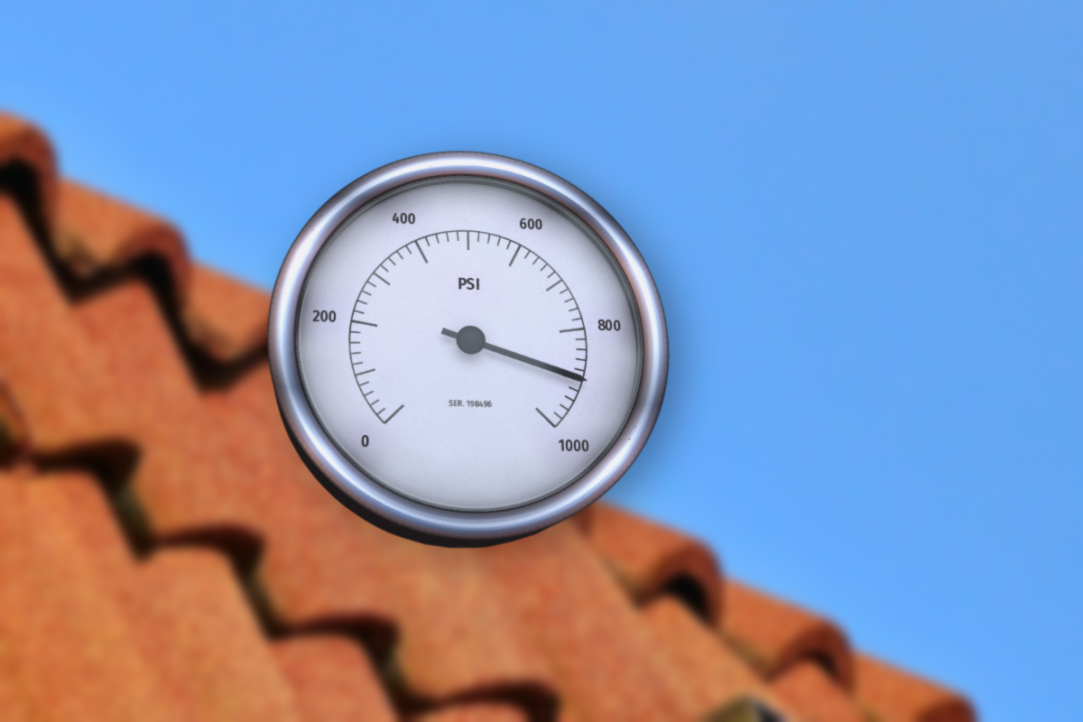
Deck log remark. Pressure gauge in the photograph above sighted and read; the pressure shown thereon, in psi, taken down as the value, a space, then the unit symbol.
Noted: 900 psi
